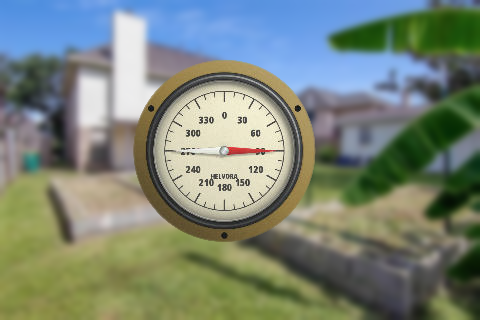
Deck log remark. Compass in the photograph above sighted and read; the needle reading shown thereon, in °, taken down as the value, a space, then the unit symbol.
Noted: 90 °
